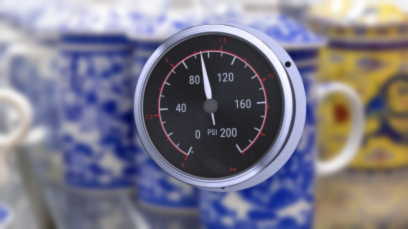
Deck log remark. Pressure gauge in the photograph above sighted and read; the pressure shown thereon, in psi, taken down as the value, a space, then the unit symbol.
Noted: 95 psi
